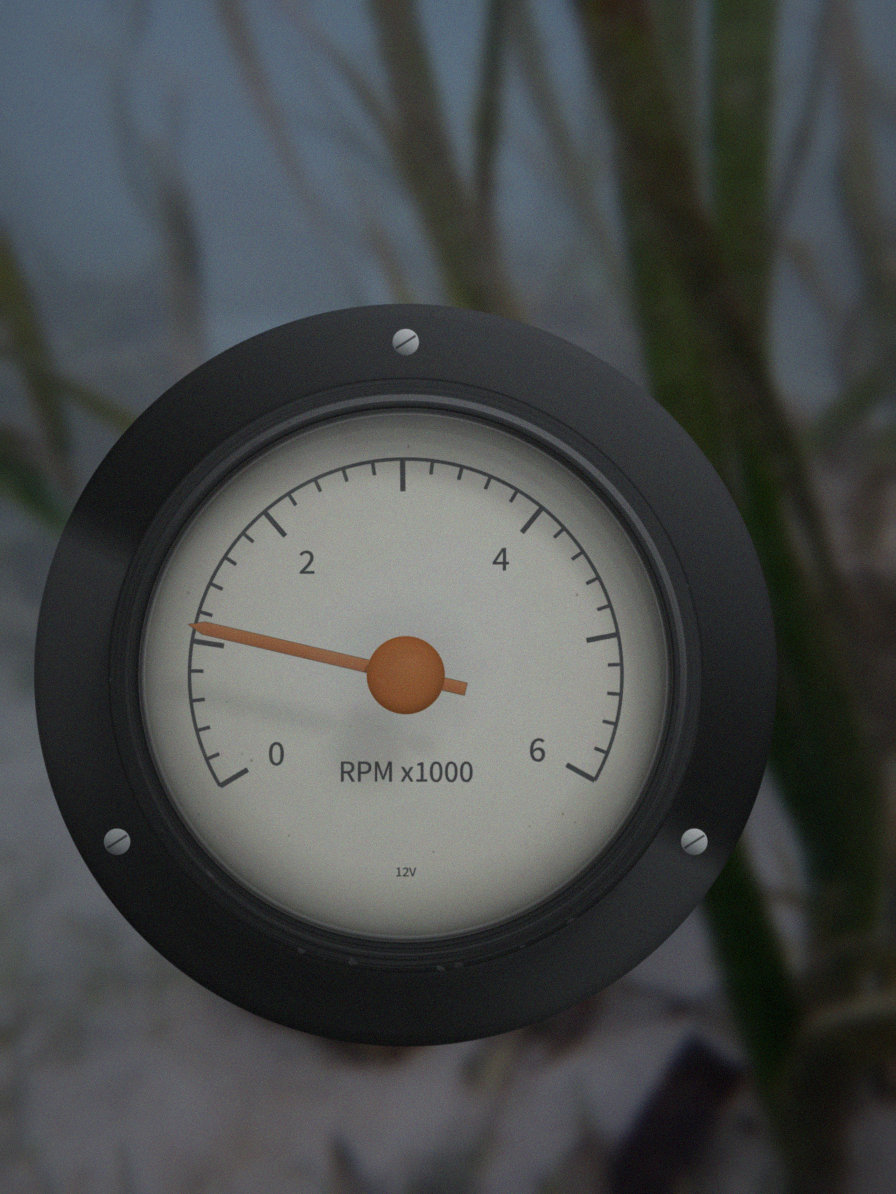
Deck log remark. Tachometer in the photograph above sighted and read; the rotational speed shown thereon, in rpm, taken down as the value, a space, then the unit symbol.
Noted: 1100 rpm
